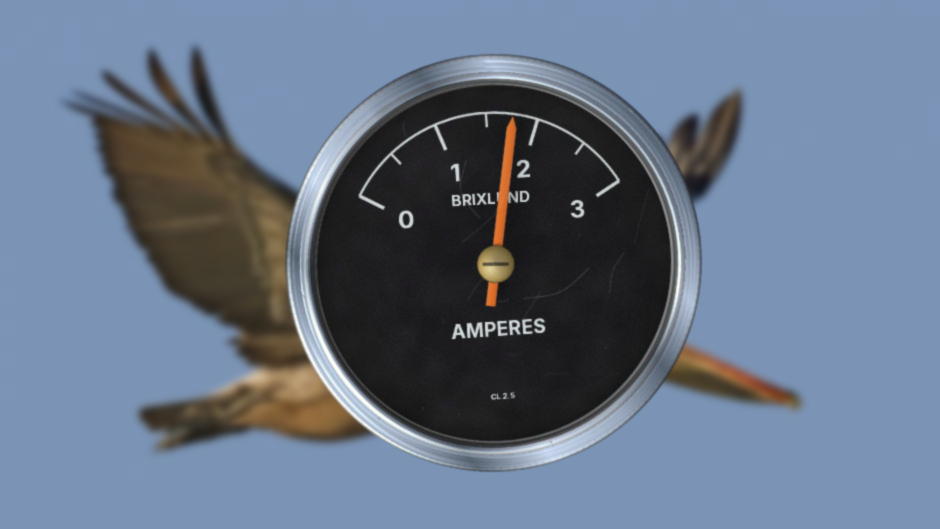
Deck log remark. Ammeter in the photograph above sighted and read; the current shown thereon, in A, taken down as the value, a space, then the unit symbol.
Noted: 1.75 A
